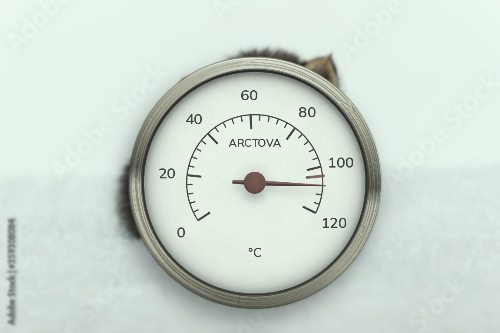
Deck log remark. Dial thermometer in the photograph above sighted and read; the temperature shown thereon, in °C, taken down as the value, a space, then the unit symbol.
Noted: 108 °C
